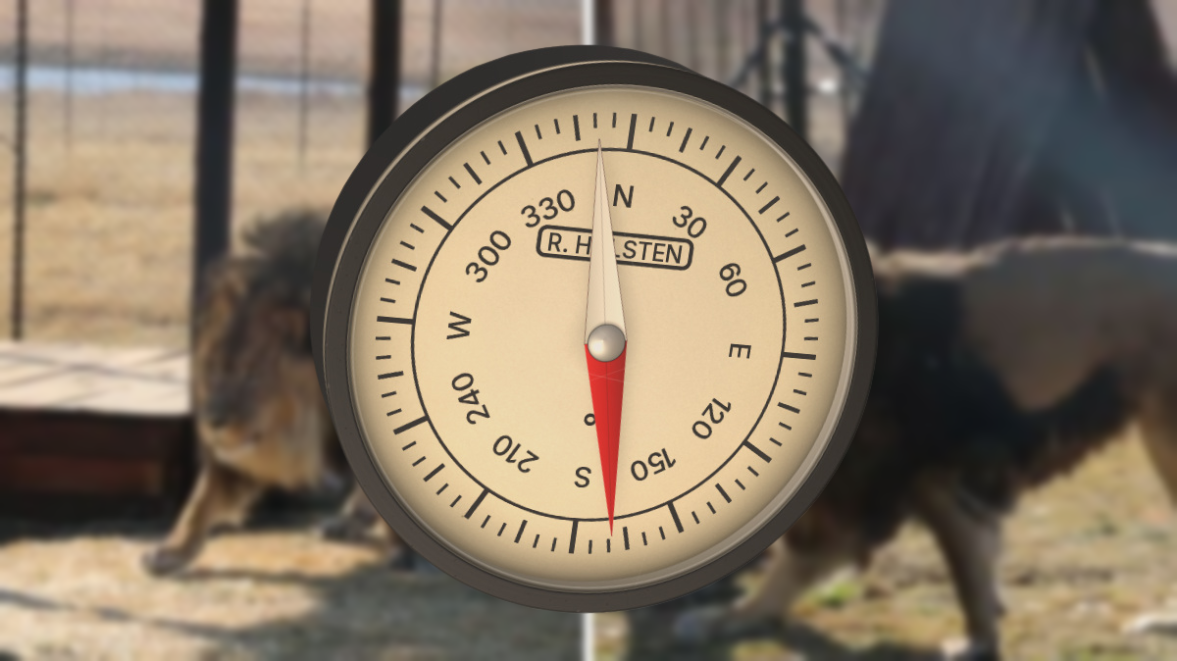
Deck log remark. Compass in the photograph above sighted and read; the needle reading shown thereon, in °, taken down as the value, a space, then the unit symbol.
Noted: 170 °
